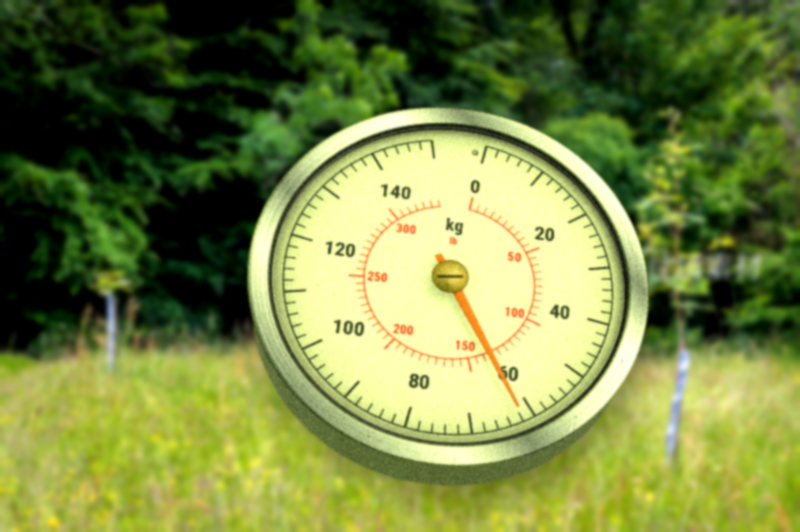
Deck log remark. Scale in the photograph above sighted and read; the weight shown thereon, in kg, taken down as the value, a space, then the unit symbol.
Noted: 62 kg
